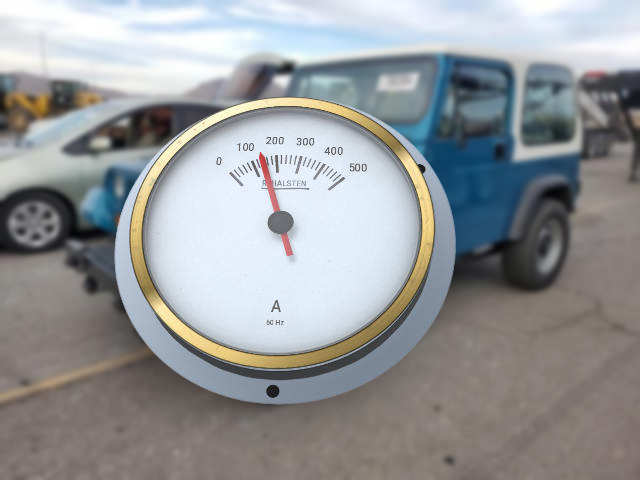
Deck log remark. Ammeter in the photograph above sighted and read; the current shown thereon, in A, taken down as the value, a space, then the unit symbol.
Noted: 140 A
